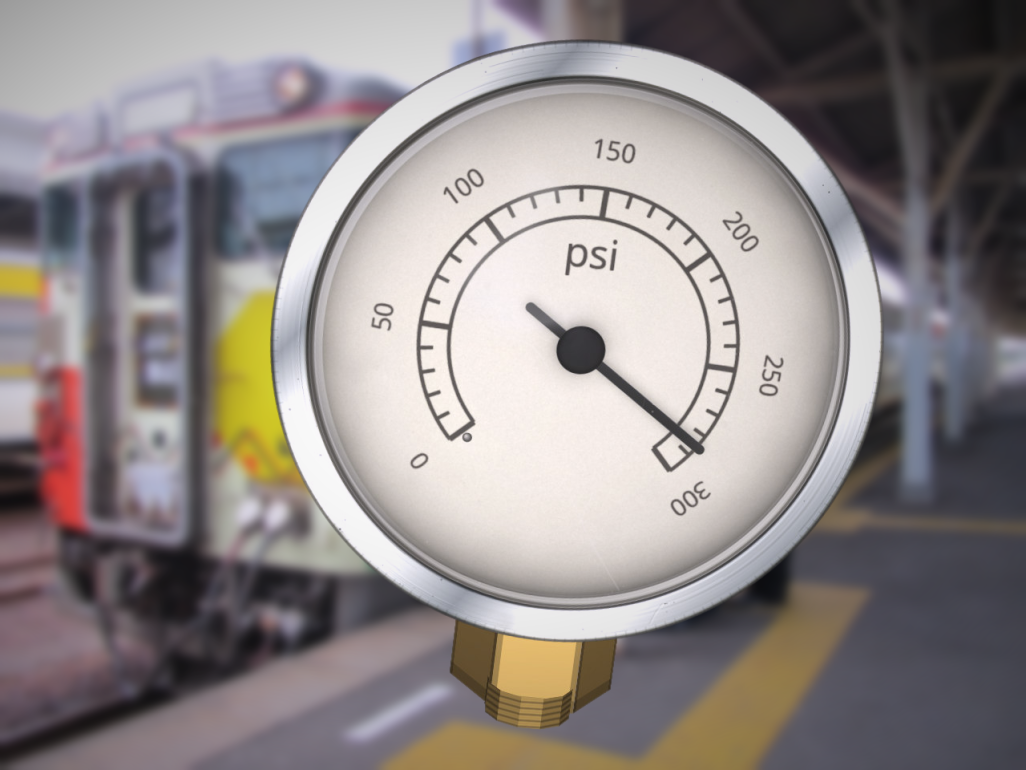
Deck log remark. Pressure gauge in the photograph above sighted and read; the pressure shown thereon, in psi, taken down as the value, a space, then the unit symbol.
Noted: 285 psi
